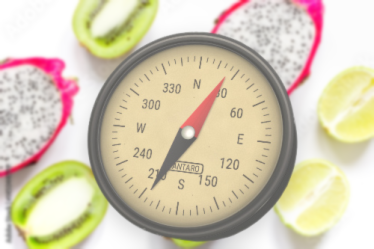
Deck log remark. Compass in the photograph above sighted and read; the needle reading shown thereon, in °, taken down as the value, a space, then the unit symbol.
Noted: 25 °
